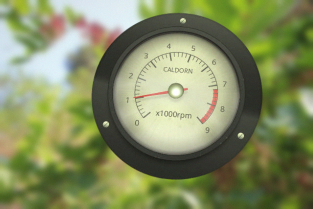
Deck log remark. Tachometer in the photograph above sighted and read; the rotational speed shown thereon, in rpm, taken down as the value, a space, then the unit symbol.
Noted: 1000 rpm
